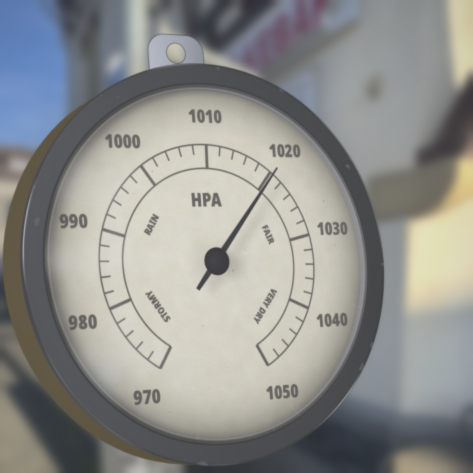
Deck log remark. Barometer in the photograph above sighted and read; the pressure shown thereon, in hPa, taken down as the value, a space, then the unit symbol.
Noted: 1020 hPa
